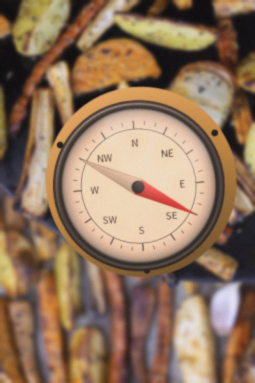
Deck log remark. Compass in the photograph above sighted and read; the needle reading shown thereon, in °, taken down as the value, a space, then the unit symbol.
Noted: 120 °
